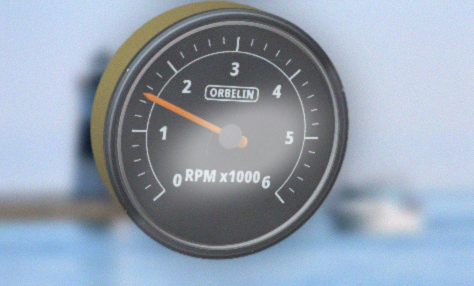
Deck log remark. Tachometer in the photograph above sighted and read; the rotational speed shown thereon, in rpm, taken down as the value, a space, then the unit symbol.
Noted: 1500 rpm
